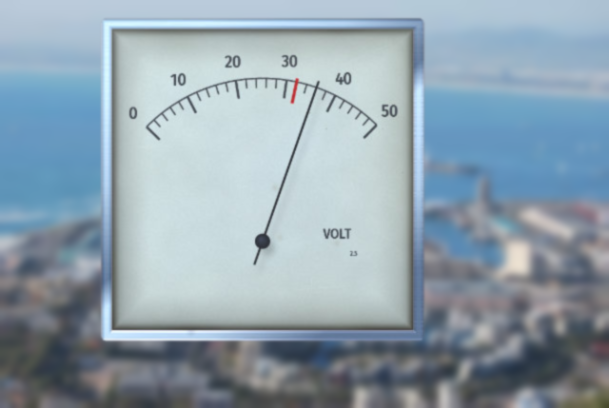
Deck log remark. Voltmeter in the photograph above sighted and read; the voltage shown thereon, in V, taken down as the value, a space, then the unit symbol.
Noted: 36 V
